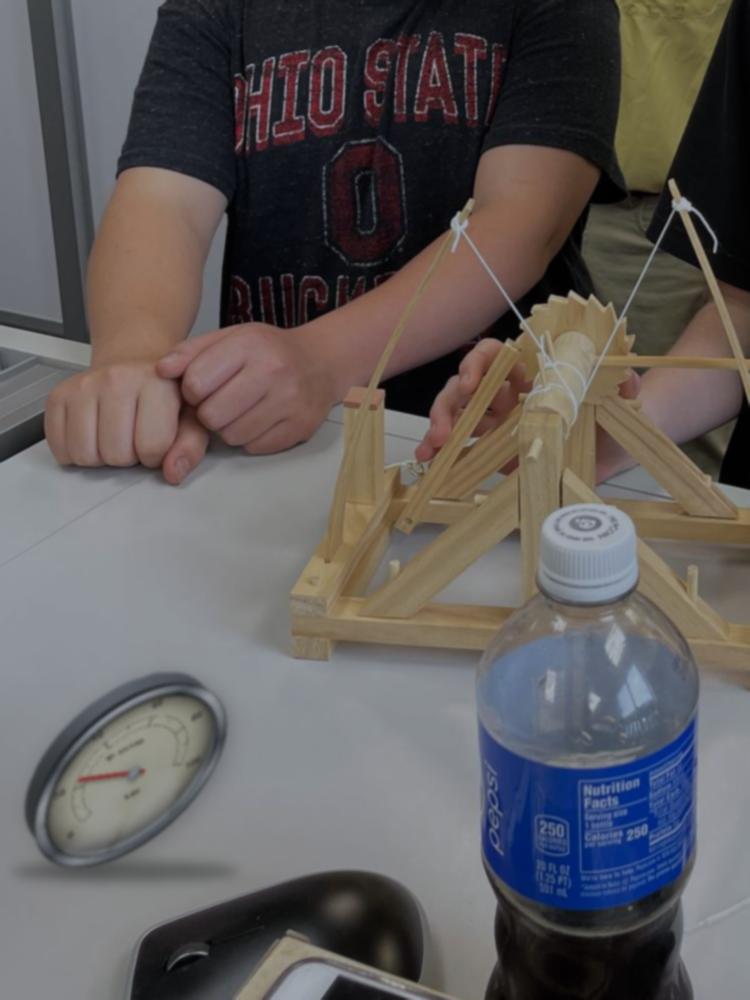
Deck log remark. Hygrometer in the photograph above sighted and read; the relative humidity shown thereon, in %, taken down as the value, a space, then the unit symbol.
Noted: 25 %
